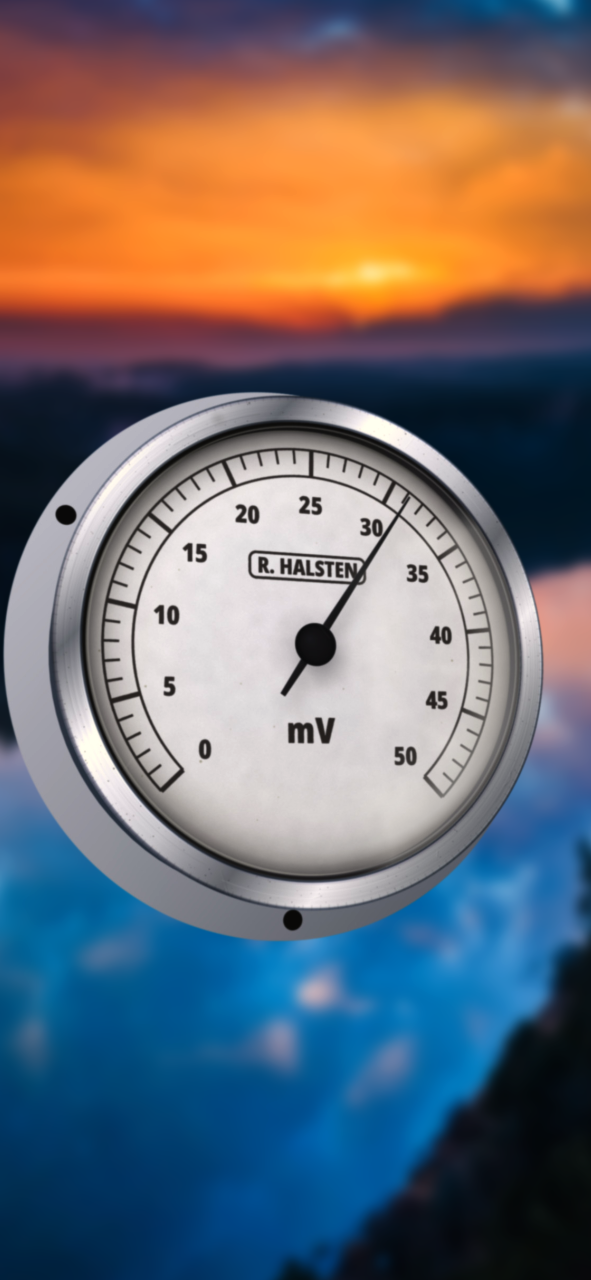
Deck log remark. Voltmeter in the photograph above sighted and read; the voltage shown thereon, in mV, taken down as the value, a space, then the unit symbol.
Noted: 31 mV
